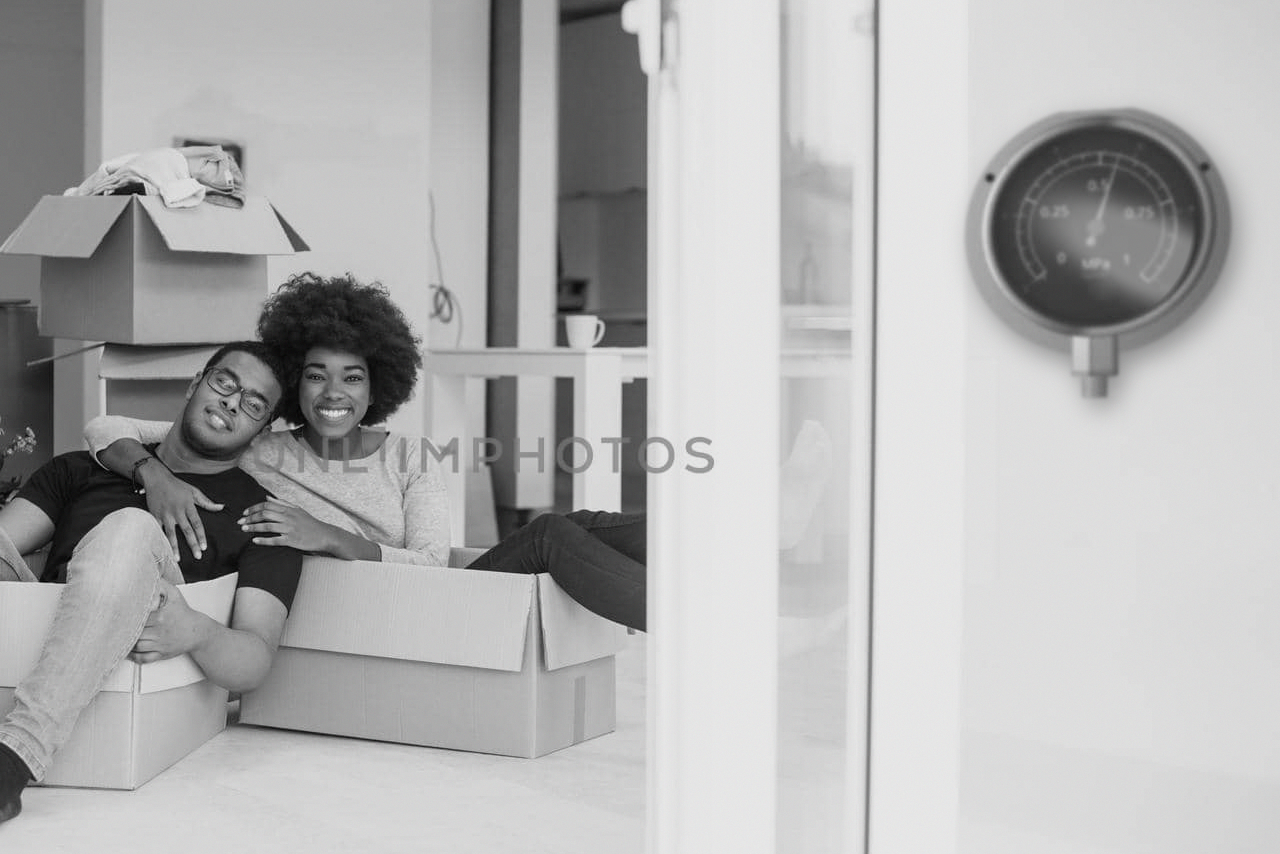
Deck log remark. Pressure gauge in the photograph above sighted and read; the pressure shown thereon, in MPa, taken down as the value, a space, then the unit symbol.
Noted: 0.55 MPa
